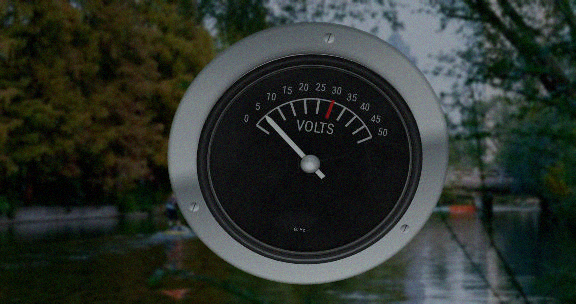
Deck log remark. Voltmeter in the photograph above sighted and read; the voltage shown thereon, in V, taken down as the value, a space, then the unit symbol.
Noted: 5 V
